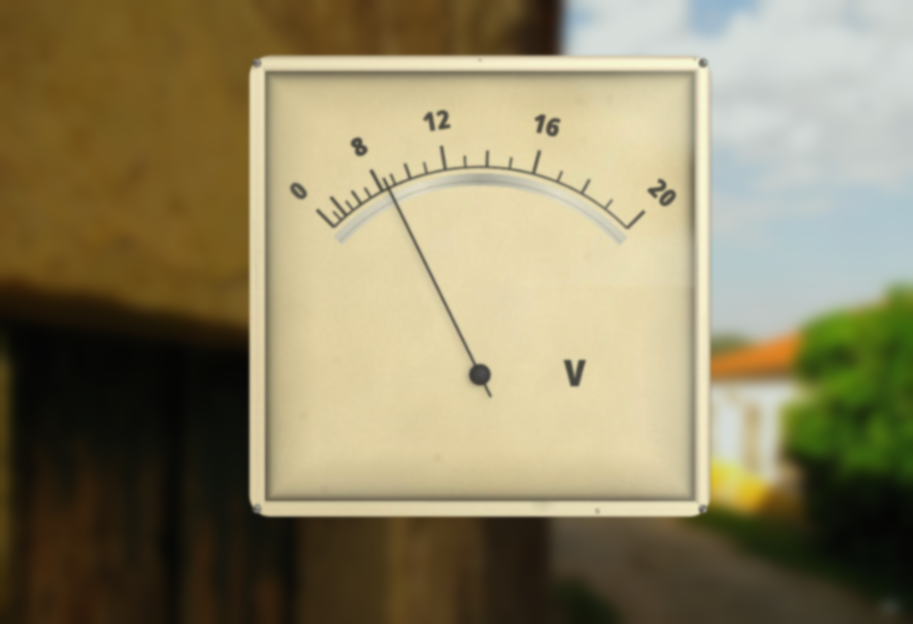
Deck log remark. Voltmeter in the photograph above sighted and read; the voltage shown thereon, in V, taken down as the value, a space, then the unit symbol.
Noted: 8.5 V
